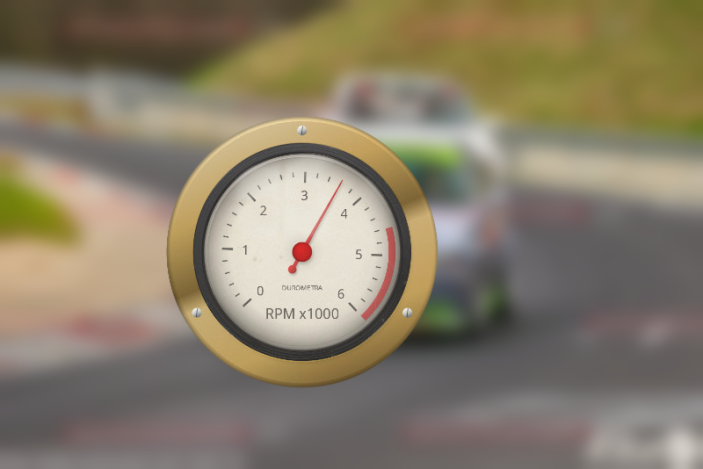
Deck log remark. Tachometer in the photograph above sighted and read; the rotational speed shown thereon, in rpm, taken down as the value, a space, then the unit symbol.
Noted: 3600 rpm
